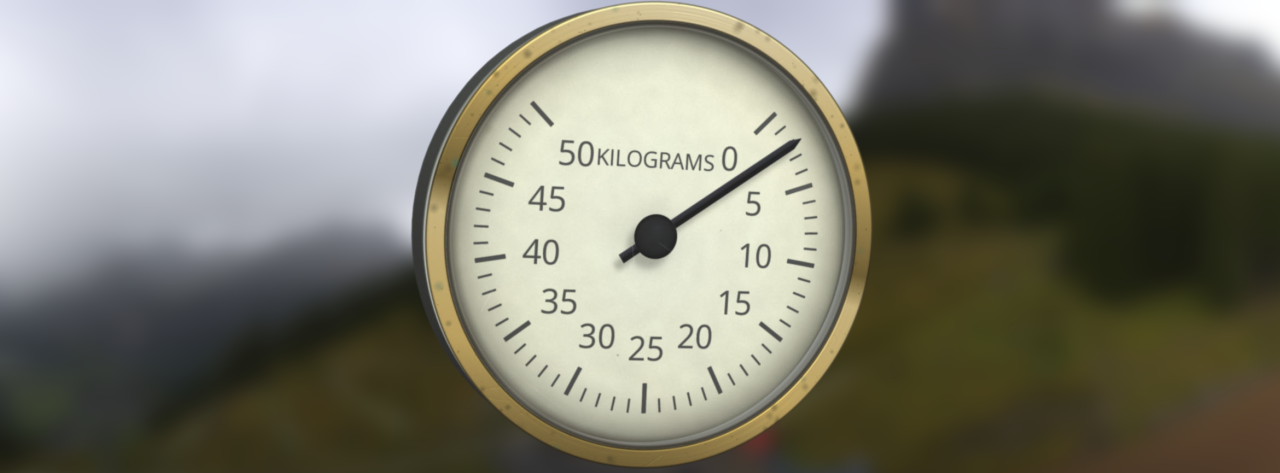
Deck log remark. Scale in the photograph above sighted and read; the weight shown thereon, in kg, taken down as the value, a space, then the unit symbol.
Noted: 2 kg
